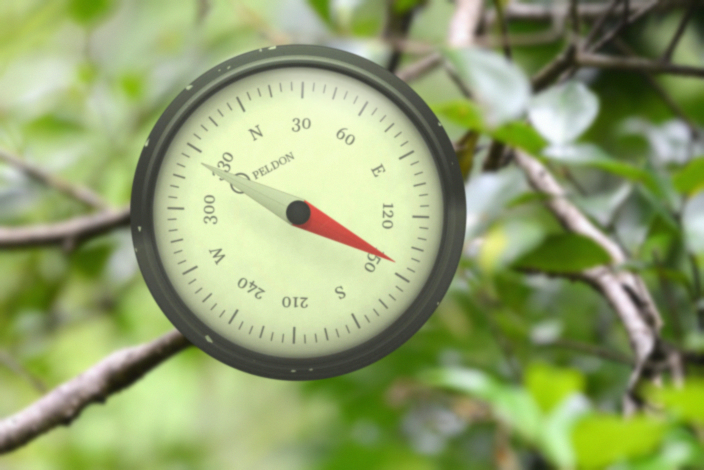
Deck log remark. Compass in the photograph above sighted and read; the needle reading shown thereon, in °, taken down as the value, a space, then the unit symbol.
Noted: 145 °
